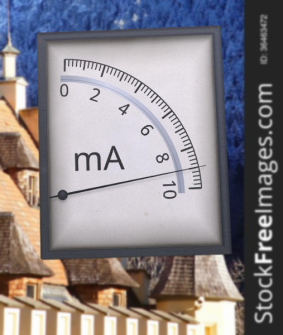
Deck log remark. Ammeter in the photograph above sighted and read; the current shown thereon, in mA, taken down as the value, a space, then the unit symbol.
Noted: 9 mA
